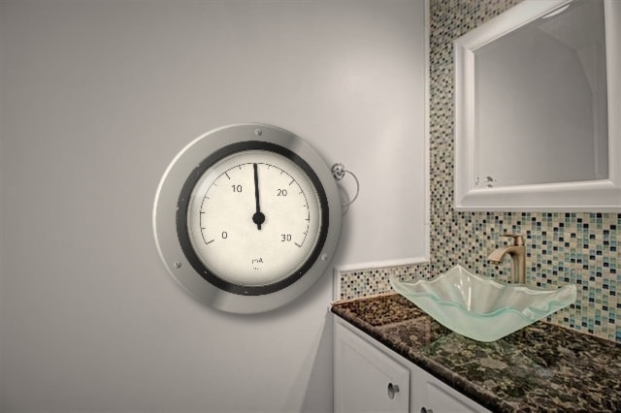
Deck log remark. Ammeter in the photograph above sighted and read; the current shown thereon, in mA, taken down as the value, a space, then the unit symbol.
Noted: 14 mA
